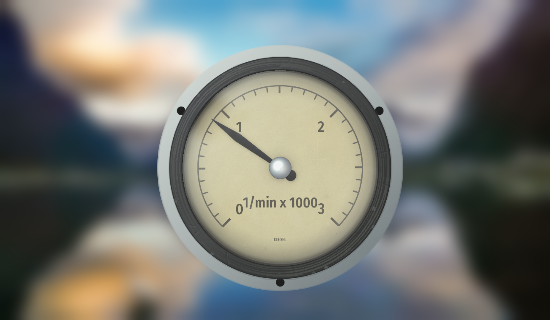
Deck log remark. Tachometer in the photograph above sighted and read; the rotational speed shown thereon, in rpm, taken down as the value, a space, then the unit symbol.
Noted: 900 rpm
